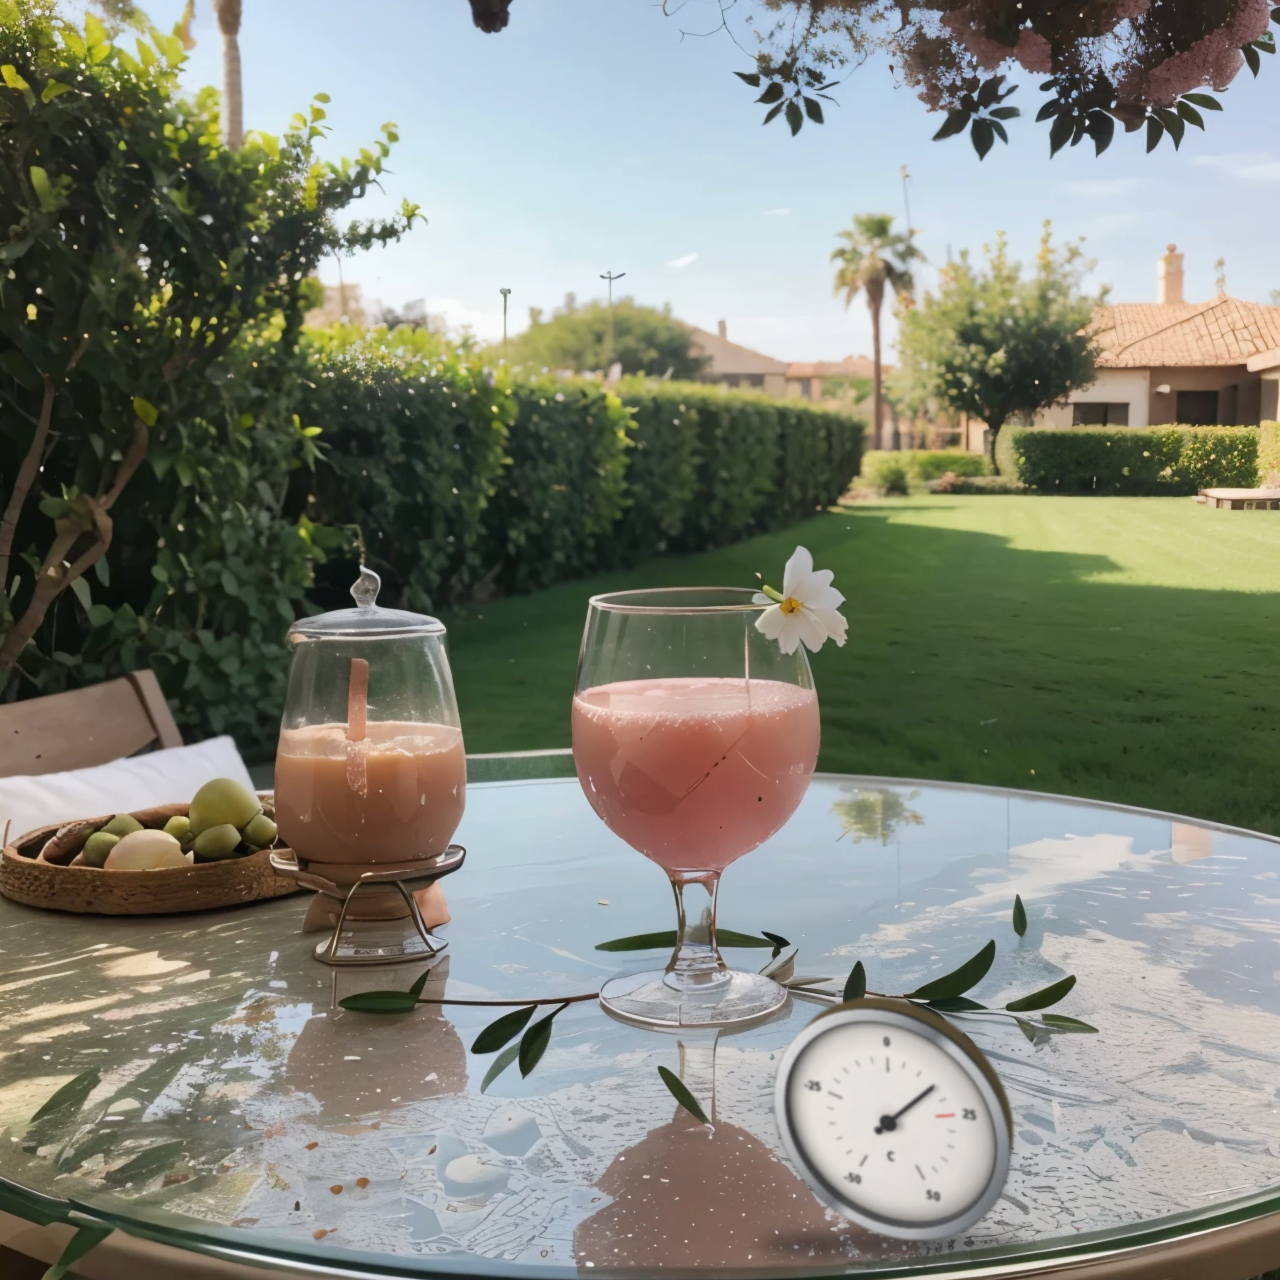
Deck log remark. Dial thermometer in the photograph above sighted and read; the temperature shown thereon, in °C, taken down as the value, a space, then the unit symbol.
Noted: 15 °C
